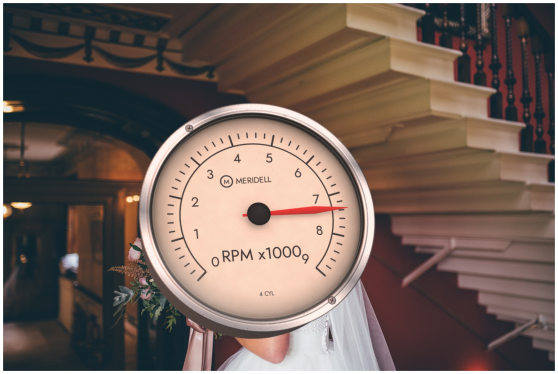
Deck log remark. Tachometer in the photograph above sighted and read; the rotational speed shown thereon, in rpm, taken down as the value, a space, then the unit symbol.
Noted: 7400 rpm
